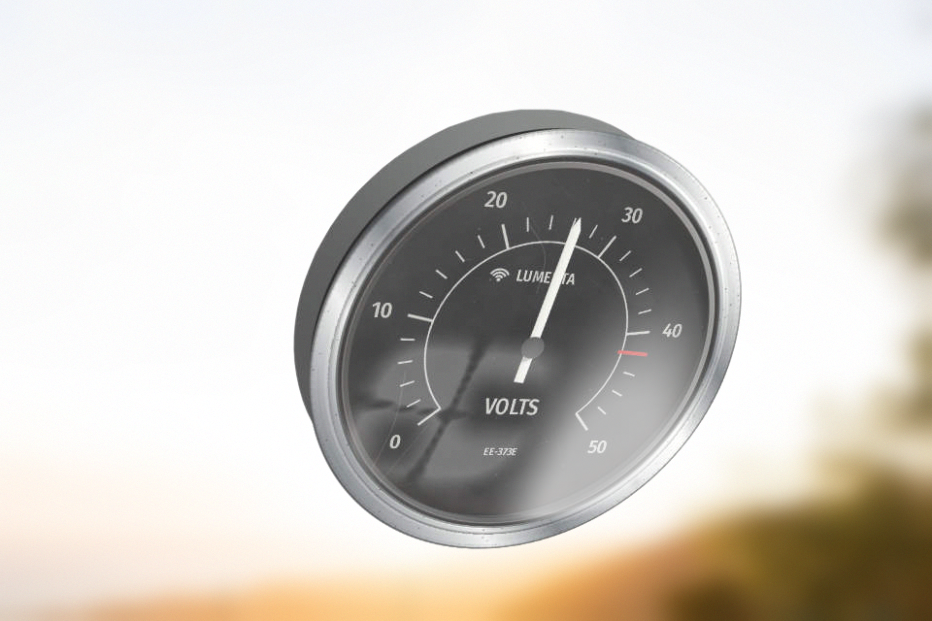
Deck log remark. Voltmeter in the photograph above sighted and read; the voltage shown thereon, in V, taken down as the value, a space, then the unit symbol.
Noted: 26 V
